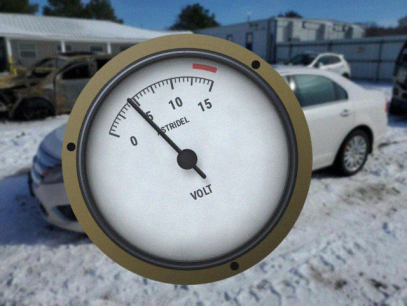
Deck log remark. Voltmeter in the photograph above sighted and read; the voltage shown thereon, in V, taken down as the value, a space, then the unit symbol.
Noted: 4.5 V
